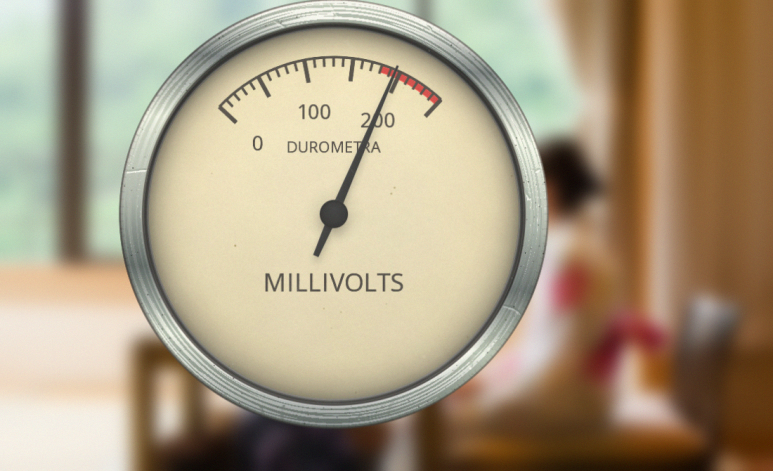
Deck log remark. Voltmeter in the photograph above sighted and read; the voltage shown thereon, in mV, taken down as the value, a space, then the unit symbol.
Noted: 195 mV
